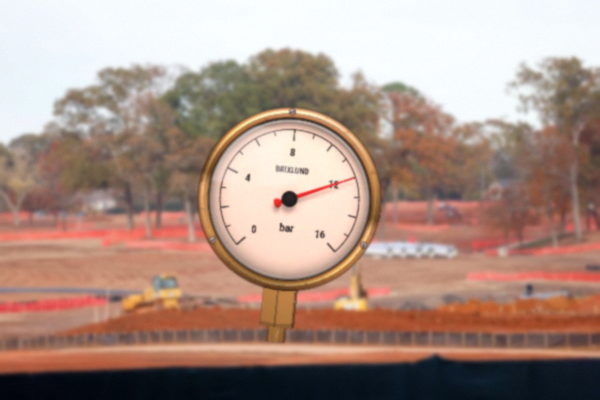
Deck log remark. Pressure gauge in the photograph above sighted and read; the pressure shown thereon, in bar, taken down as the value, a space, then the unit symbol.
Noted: 12 bar
